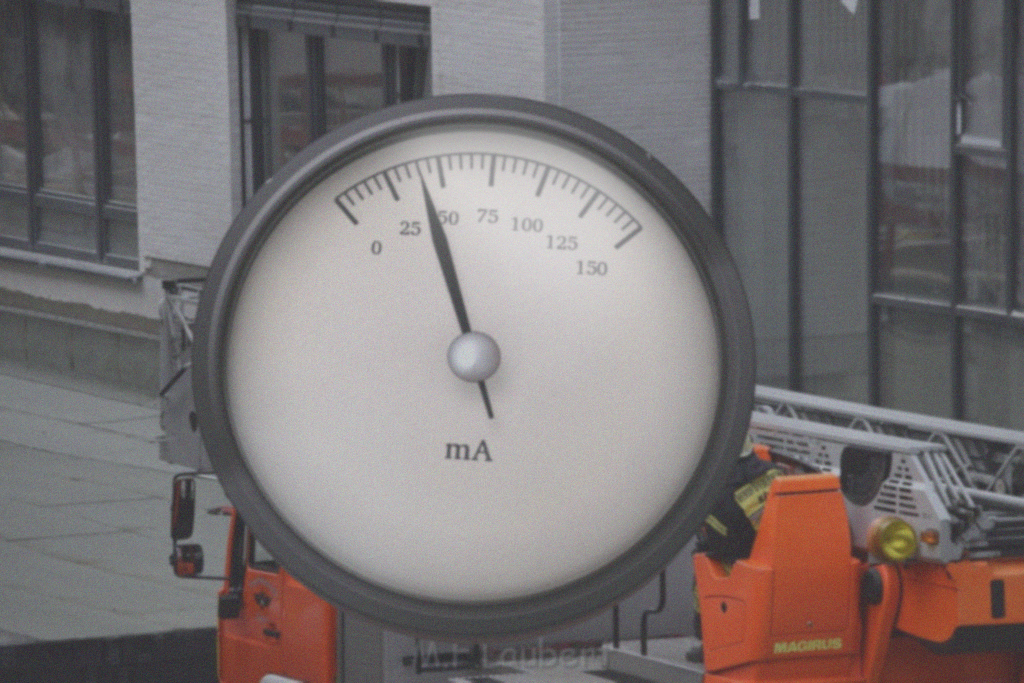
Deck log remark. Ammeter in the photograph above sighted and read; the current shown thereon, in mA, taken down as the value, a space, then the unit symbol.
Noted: 40 mA
